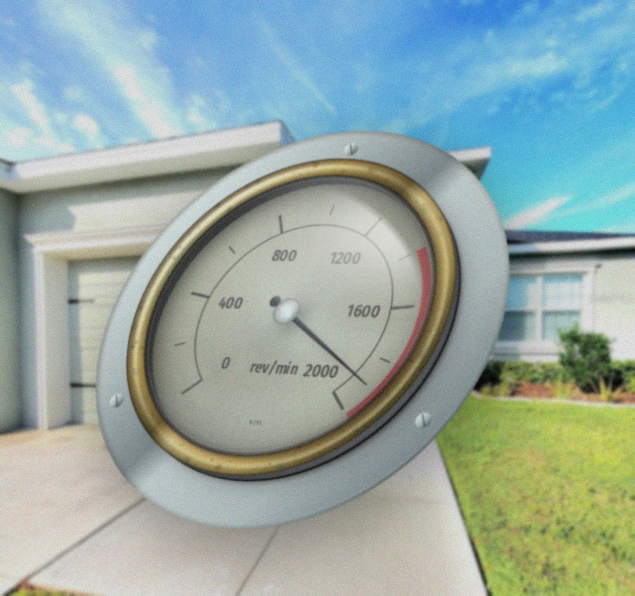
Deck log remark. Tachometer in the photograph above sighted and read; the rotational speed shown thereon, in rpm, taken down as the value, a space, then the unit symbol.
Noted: 1900 rpm
